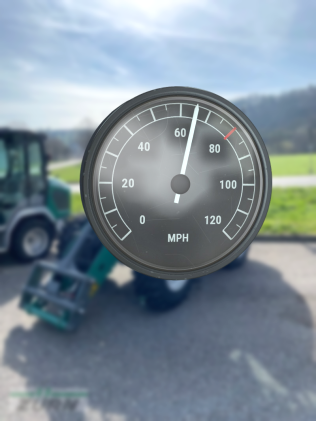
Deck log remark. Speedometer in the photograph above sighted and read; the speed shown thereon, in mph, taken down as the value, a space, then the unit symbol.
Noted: 65 mph
